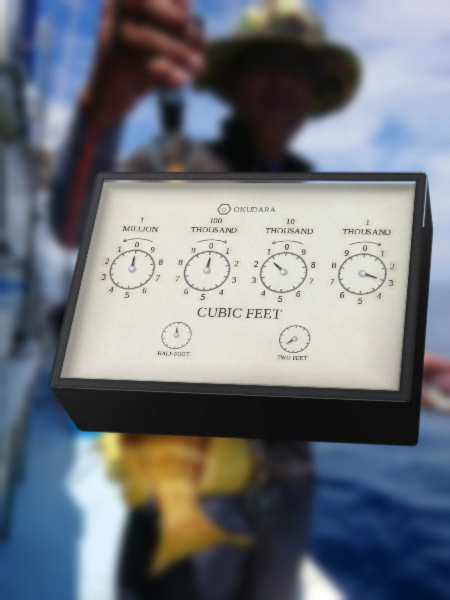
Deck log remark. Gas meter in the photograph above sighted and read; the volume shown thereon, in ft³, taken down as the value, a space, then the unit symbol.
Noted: 1300 ft³
